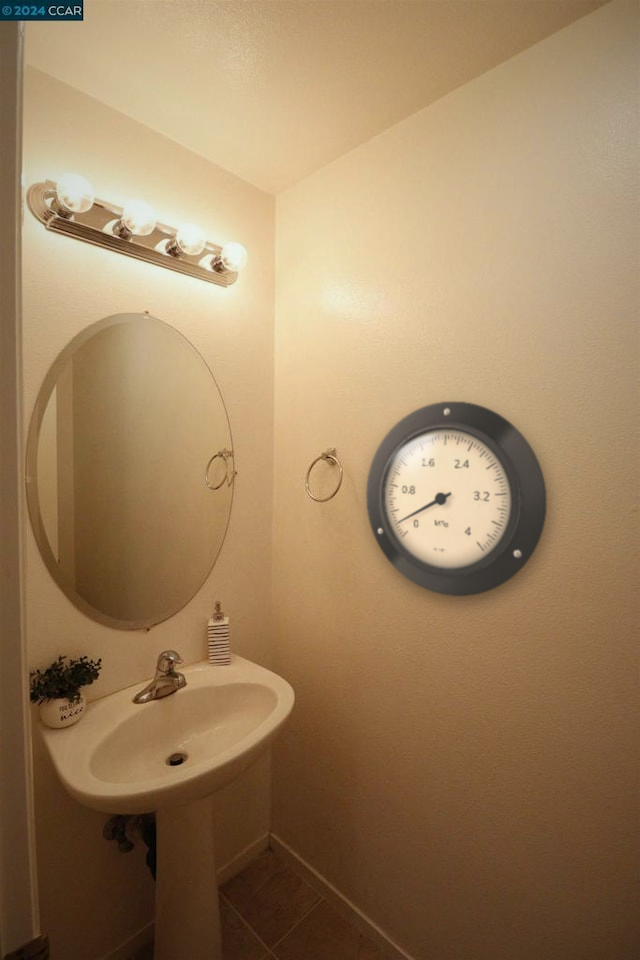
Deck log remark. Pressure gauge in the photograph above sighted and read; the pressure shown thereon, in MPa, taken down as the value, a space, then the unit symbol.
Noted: 0.2 MPa
